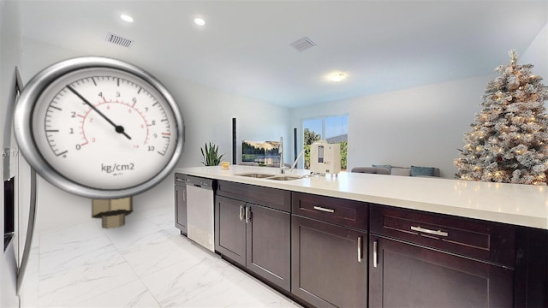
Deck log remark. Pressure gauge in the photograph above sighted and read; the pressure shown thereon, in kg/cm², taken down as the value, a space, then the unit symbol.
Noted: 3 kg/cm²
